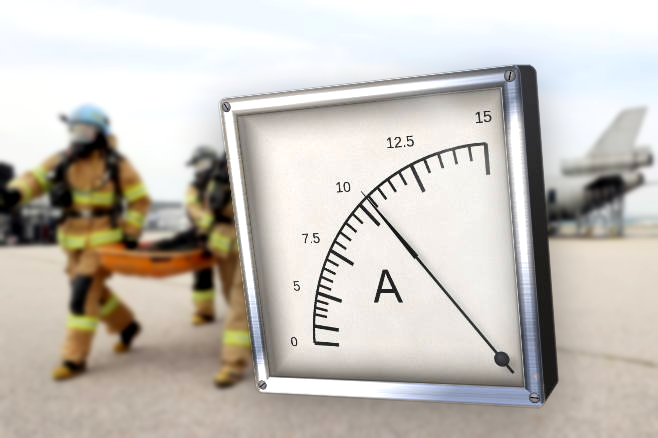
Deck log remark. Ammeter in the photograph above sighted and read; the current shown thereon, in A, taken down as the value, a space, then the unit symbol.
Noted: 10.5 A
